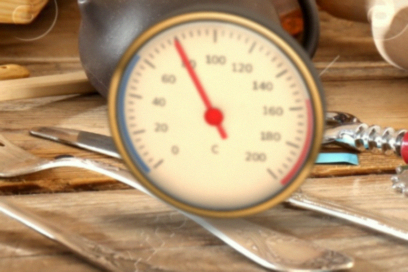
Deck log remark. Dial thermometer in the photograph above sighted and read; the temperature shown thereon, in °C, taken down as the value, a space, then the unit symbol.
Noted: 80 °C
